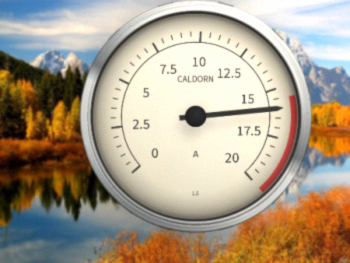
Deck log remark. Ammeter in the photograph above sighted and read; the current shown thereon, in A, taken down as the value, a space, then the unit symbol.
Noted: 16 A
